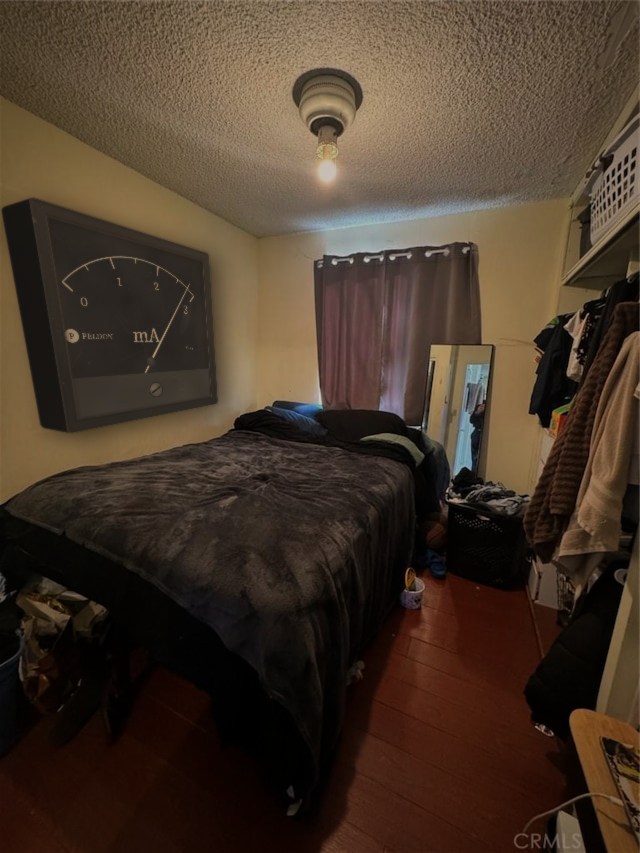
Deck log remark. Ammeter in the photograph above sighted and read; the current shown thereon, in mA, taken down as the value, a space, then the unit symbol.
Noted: 2.75 mA
